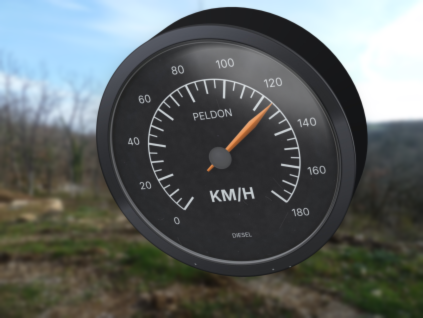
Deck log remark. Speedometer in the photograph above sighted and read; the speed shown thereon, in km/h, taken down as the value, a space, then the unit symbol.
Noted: 125 km/h
